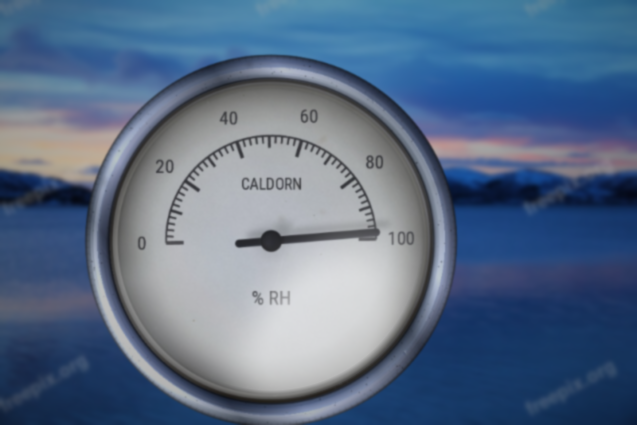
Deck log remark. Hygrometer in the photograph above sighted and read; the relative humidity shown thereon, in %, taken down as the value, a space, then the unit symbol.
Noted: 98 %
